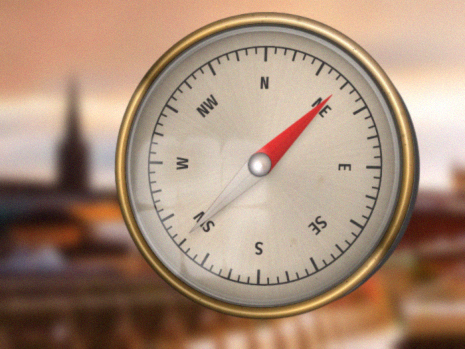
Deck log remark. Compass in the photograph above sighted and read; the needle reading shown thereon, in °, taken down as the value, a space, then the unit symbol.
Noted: 45 °
